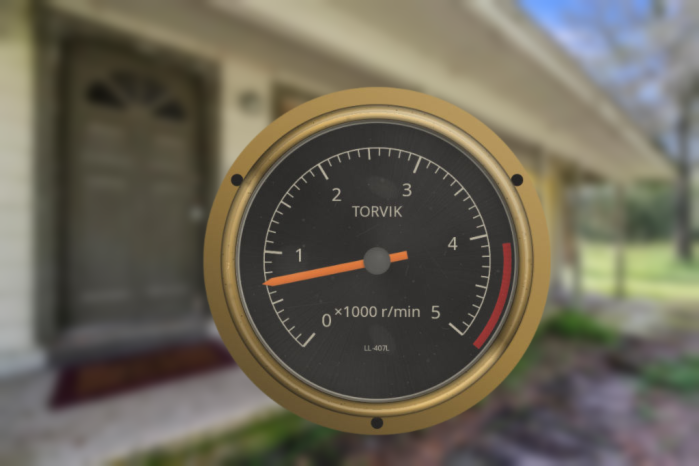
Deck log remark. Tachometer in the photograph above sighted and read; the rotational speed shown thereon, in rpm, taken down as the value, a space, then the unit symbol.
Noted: 700 rpm
